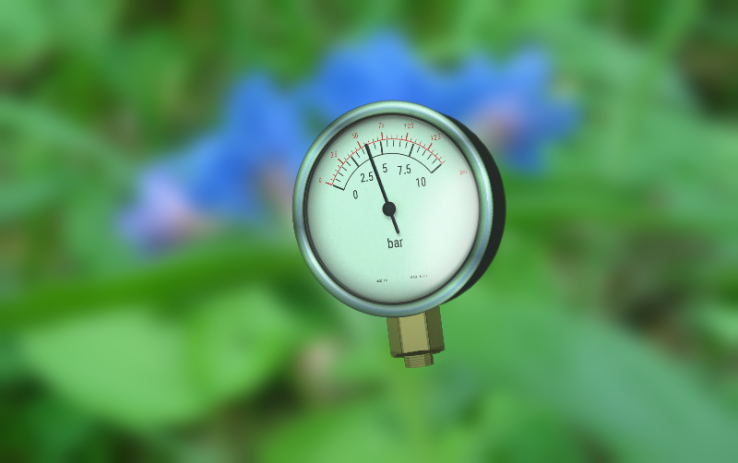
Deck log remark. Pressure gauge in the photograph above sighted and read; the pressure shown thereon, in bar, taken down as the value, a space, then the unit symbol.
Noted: 4 bar
